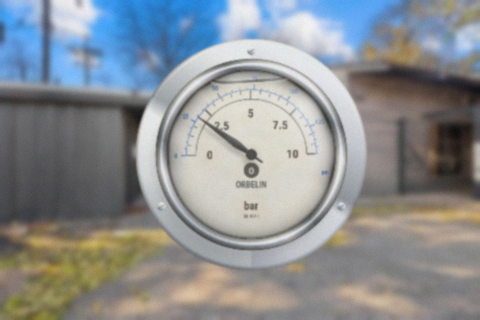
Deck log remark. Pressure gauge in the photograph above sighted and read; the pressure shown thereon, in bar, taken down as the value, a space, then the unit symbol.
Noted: 2 bar
